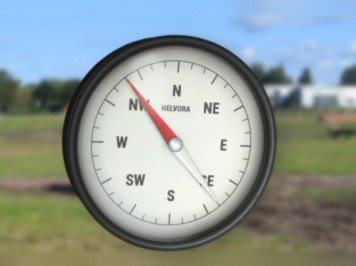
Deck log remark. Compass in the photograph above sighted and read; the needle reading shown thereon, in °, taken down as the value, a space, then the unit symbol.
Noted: 320 °
